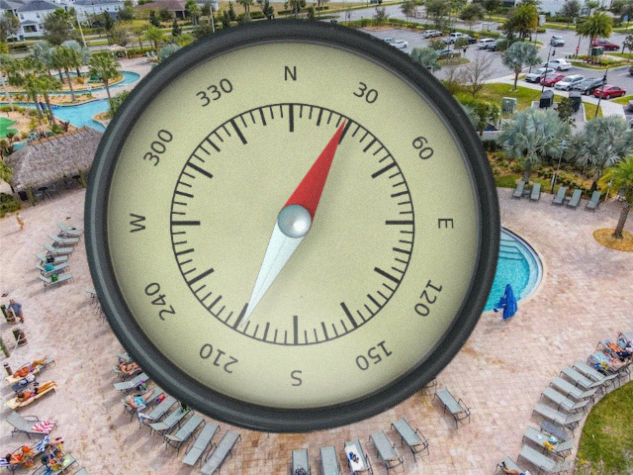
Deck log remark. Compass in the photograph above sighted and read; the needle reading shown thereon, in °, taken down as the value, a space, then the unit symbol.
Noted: 27.5 °
